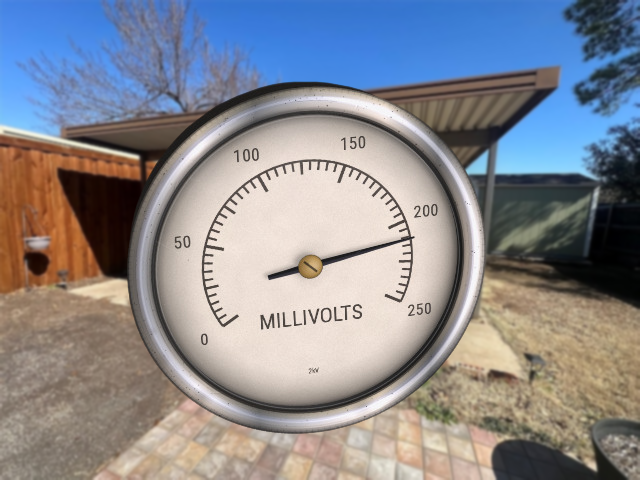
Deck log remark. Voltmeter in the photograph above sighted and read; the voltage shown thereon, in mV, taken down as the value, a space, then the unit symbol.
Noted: 210 mV
